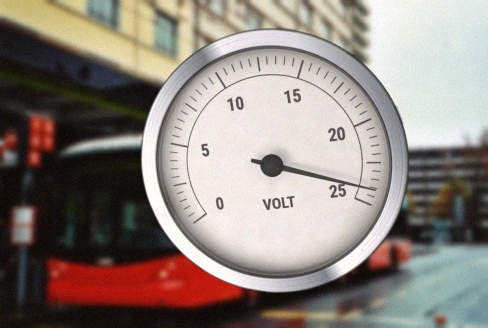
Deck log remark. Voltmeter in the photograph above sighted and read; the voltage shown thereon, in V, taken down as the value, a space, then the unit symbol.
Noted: 24 V
